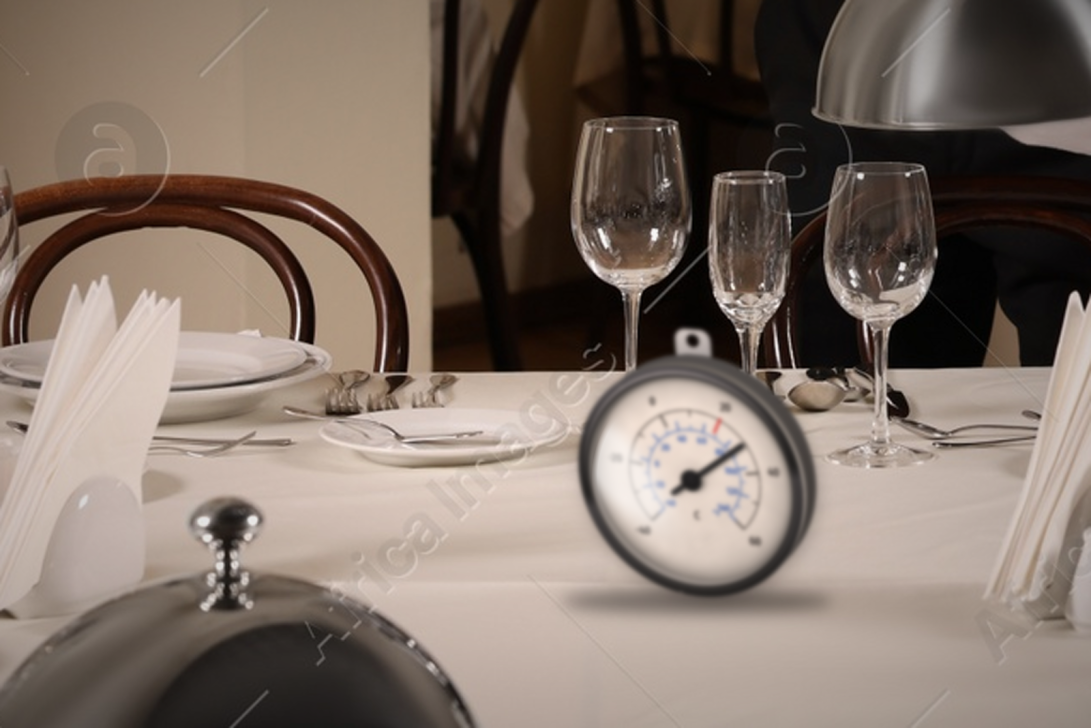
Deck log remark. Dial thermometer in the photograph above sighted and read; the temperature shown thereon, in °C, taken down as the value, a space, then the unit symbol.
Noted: 30 °C
